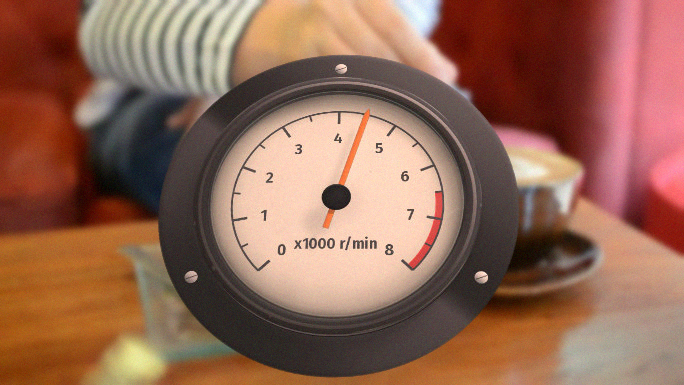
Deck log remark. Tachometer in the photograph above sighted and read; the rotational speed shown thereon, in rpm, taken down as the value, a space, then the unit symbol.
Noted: 4500 rpm
